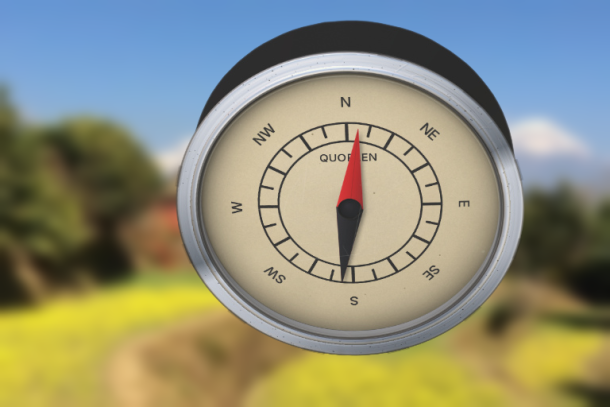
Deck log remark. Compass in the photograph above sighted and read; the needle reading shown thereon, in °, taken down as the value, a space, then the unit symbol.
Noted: 7.5 °
